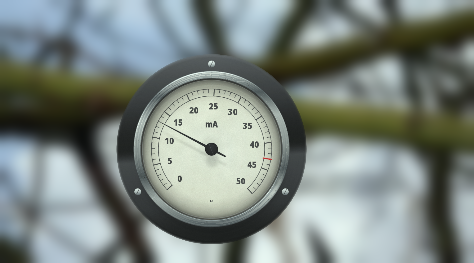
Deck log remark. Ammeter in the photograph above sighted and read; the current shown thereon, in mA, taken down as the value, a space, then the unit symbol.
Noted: 13 mA
